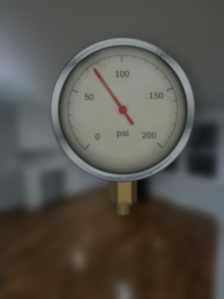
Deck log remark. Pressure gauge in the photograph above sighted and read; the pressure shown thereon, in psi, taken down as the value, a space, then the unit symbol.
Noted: 75 psi
